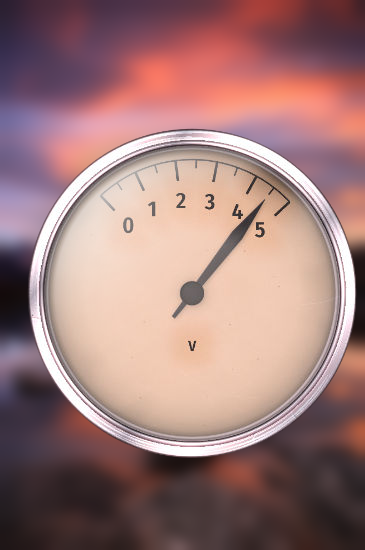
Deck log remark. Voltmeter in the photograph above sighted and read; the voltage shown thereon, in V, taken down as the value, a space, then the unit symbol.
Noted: 4.5 V
